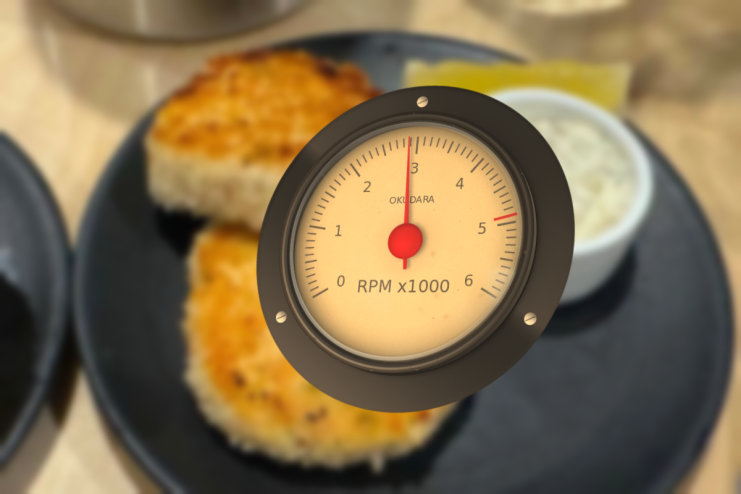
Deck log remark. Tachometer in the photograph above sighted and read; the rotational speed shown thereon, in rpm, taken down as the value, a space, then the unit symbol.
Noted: 2900 rpm
